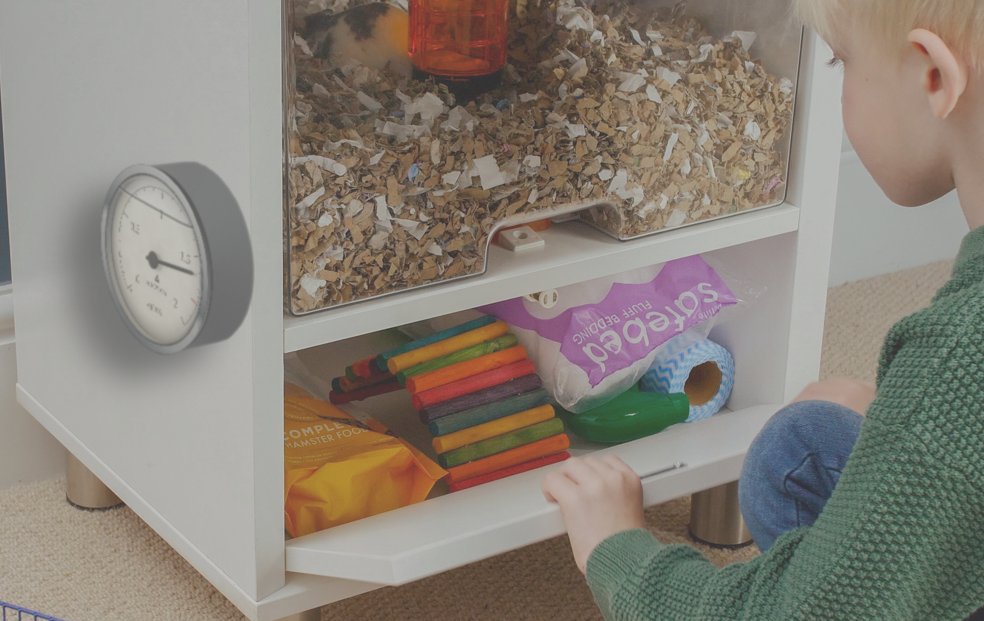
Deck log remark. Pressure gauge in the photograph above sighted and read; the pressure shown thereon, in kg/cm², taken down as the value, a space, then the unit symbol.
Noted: 1.6 kg/cm²
